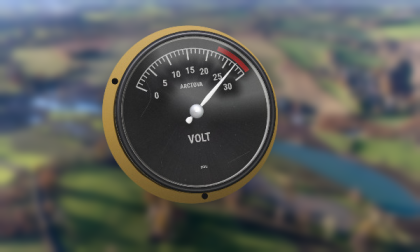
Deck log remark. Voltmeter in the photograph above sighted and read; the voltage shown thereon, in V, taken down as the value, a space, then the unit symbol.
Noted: 27 V
